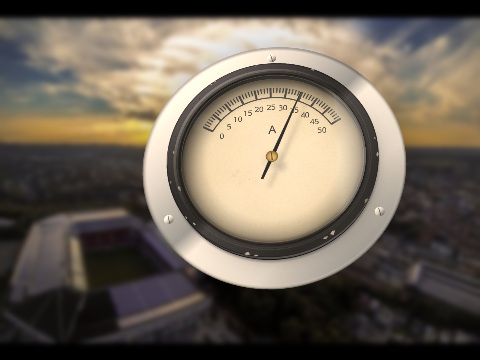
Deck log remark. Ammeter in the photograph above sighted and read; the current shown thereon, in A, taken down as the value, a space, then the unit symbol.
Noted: 35 A
